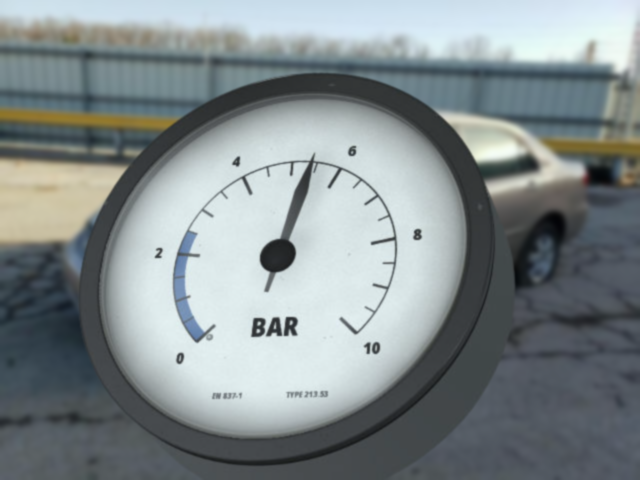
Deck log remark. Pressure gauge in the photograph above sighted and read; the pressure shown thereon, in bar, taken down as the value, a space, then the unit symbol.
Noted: 5.5 bar
